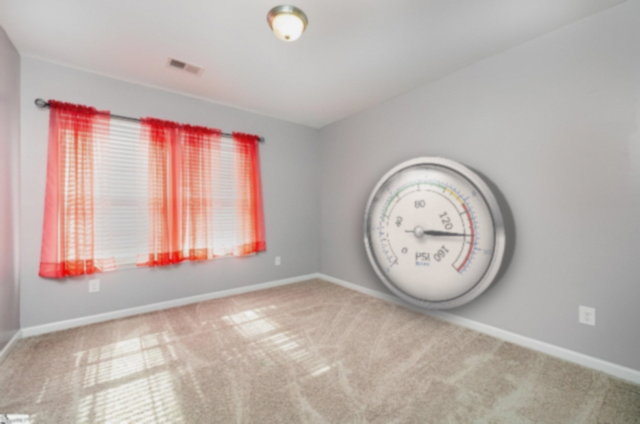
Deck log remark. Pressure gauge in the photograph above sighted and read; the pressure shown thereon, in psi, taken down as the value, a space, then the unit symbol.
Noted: 135 psi
